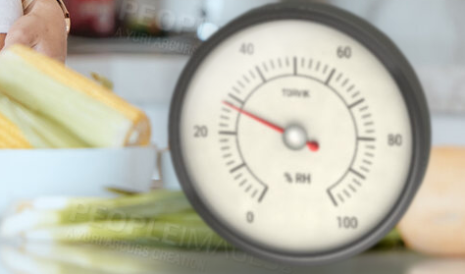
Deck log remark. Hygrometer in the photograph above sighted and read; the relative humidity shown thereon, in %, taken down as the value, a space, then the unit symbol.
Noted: 28 %
